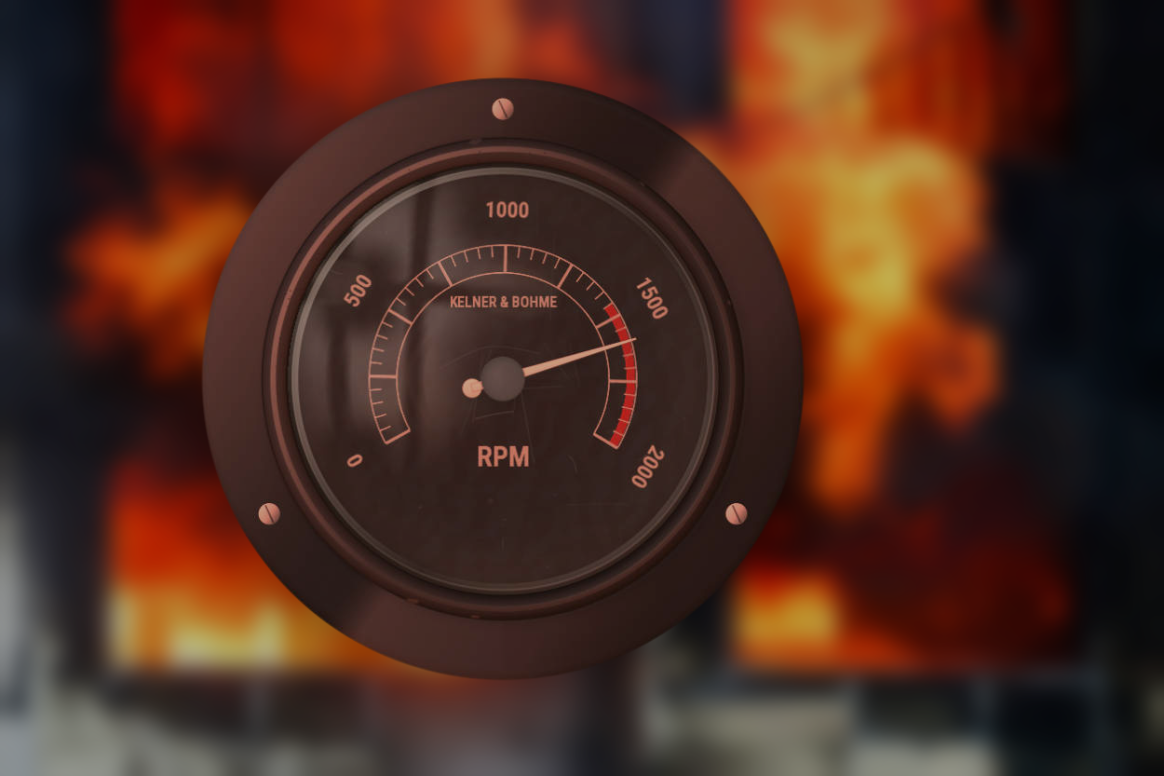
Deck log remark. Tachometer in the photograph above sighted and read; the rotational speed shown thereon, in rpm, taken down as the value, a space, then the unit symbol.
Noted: 1600 rpm
